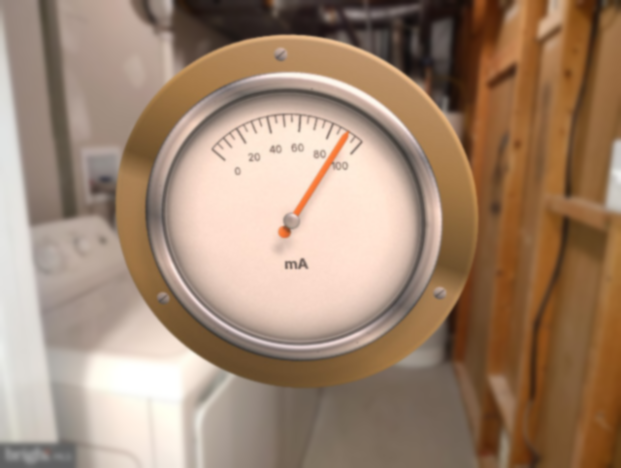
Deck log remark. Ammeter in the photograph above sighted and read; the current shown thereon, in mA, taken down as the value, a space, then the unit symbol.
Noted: 90 mA
